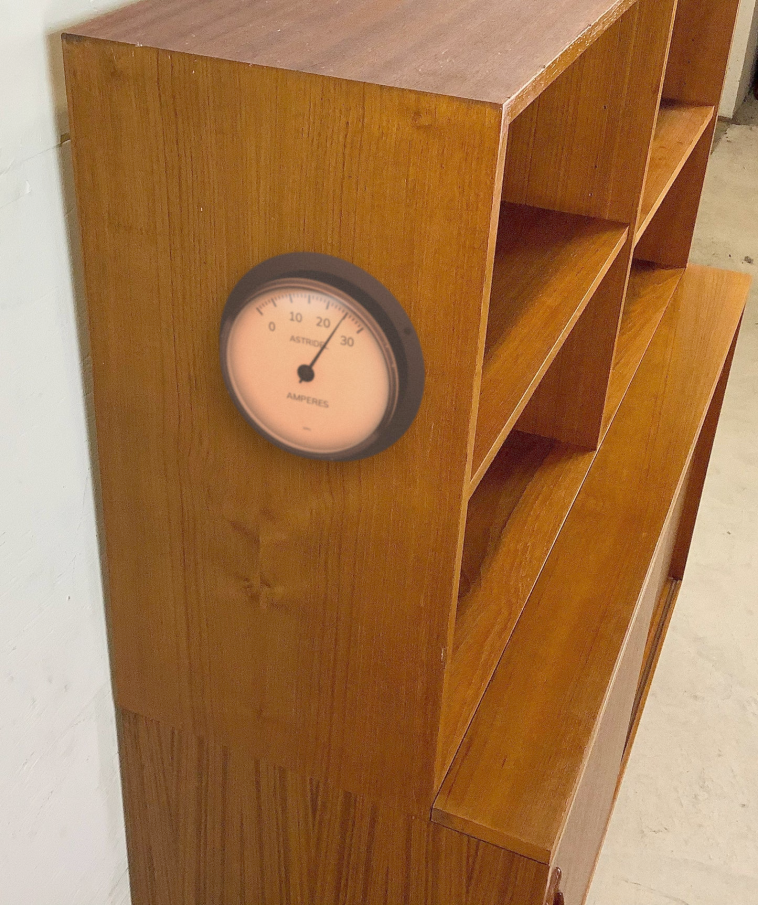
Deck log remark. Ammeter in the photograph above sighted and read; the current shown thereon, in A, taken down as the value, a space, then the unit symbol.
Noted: 25 A
